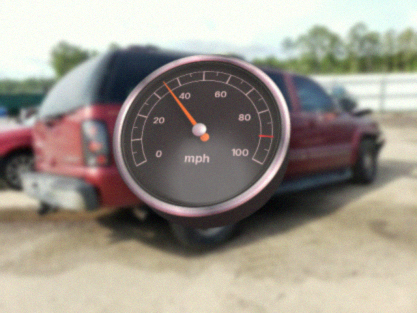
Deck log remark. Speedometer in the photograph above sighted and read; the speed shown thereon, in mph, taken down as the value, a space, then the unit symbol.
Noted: 35 mph
